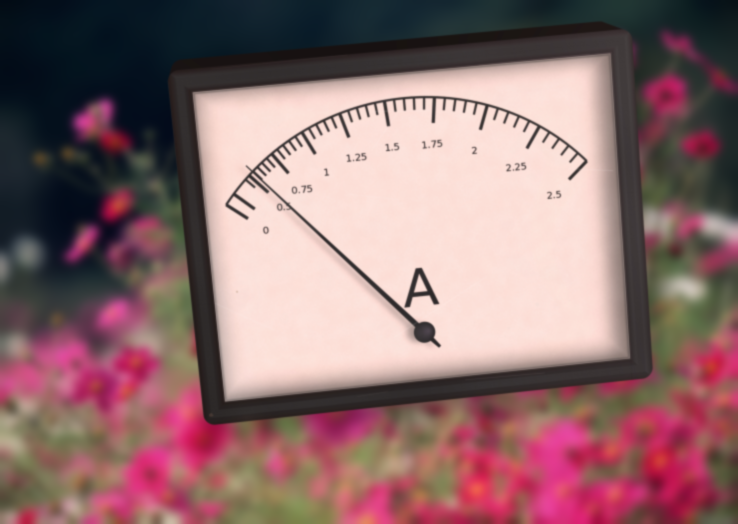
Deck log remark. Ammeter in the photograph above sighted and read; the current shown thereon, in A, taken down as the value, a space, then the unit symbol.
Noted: 0.55 A
